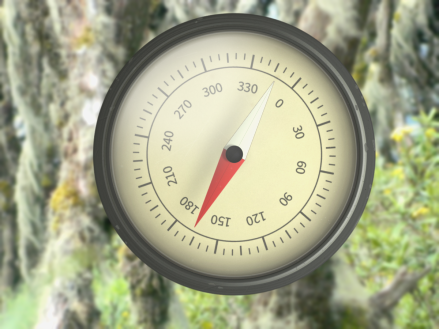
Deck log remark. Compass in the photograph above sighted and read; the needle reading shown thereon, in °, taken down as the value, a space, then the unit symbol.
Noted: 167.5 °
